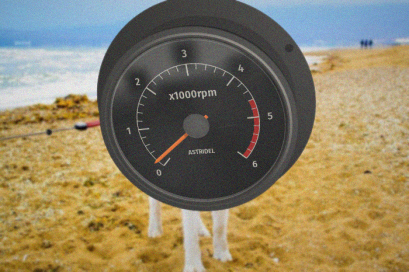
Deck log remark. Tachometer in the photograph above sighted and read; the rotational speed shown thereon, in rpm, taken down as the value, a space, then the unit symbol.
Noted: 200 rpm
